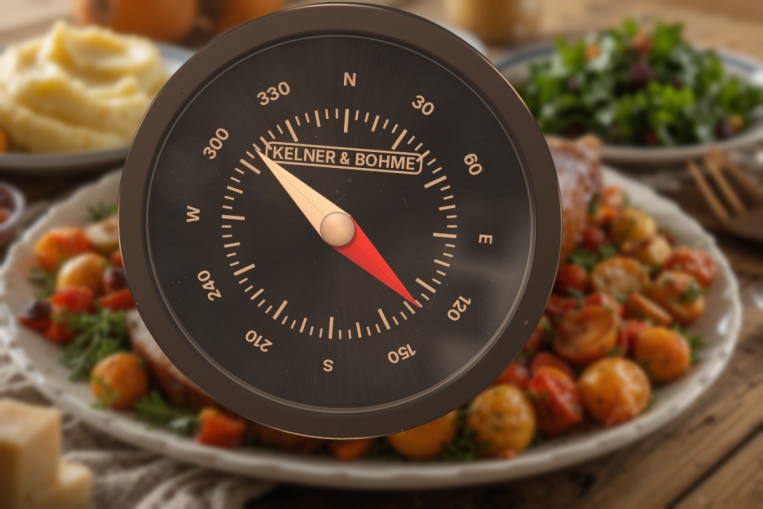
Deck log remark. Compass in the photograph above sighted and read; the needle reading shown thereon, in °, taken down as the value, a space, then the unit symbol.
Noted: 130 °
